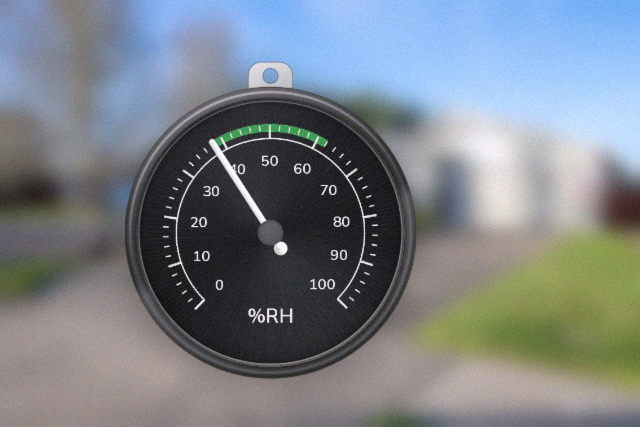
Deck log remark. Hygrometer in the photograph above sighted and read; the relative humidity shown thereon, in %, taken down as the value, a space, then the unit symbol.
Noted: 38 %
